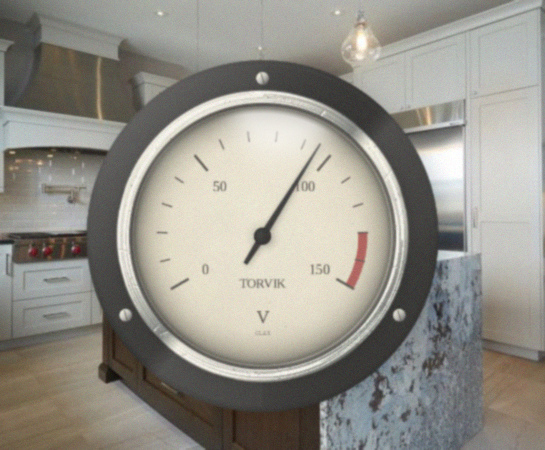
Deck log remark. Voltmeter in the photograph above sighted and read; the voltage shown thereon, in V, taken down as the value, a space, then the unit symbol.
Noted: 95 V
